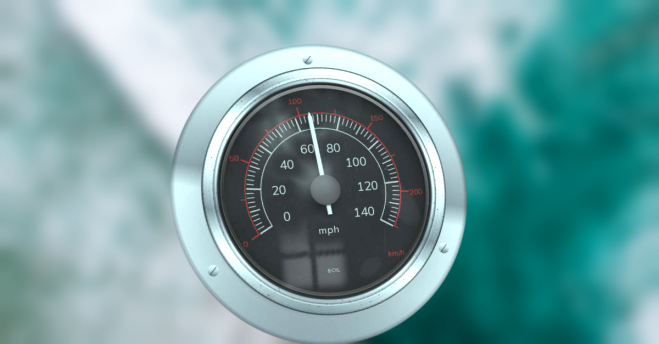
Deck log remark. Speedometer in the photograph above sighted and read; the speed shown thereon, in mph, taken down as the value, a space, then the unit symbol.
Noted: 66 mph
